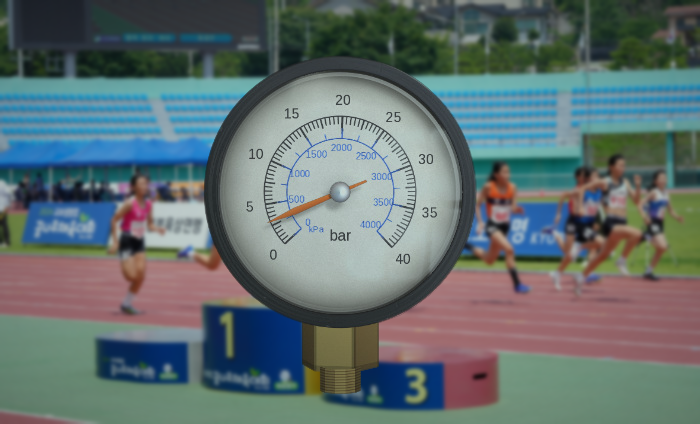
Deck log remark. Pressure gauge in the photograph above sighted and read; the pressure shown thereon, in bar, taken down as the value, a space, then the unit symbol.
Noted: 3 bar
